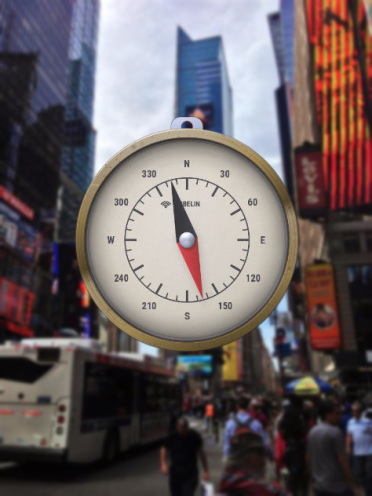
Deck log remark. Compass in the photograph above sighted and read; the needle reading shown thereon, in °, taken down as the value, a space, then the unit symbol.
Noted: 165 °
